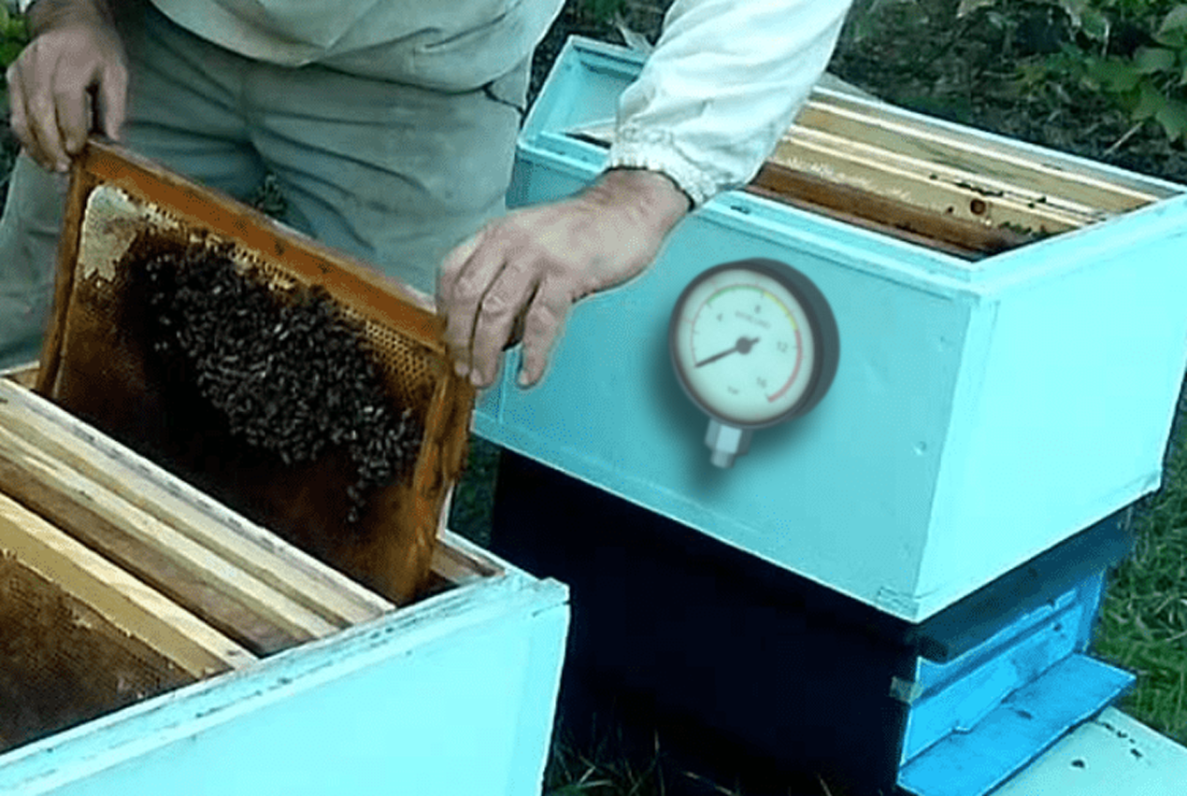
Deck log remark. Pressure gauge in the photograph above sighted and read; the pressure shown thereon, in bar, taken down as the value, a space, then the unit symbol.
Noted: 0 bar
